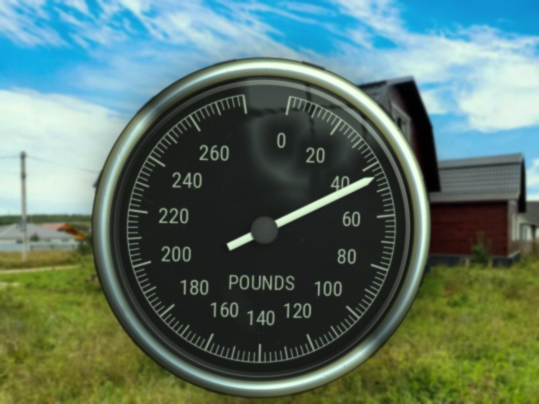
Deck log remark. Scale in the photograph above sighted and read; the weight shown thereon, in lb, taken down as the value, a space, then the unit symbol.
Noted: 44 lb
